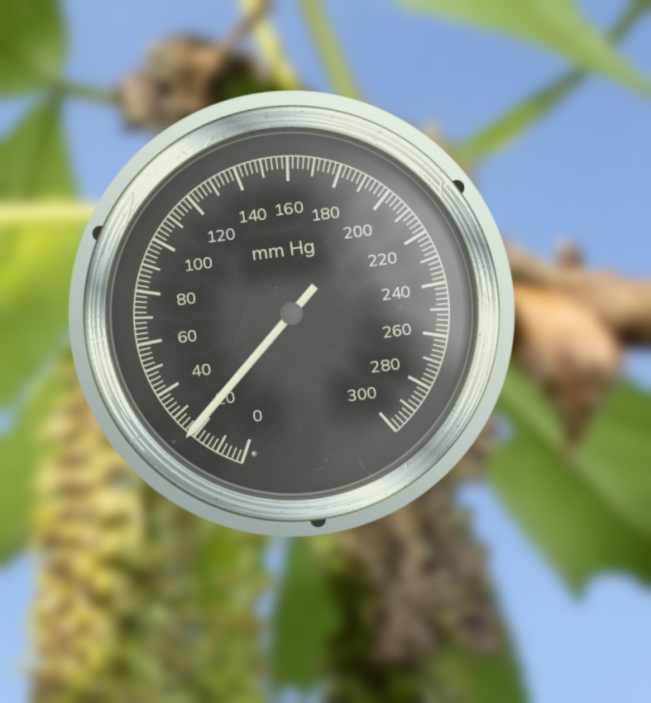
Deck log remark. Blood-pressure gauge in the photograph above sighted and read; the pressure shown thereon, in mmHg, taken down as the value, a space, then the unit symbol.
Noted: 22 mmHg
